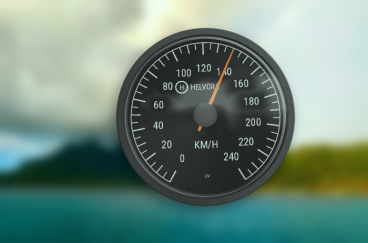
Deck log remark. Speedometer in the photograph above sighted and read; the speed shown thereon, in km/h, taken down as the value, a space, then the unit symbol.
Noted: 140 km/h
